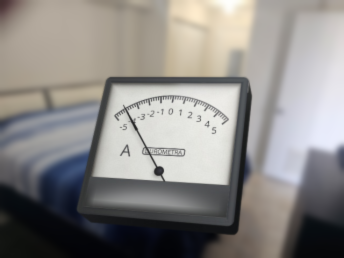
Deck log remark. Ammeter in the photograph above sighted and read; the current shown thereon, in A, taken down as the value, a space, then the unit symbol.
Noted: -4 A
